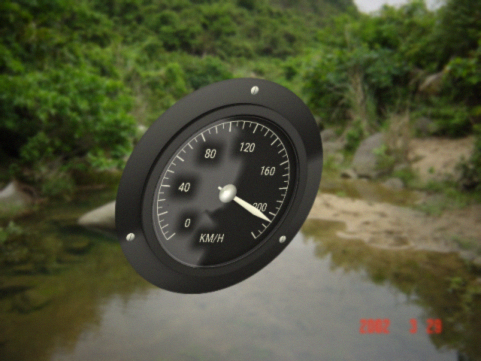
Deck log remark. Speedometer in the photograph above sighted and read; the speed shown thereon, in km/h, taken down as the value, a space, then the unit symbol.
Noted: 205 km/h
